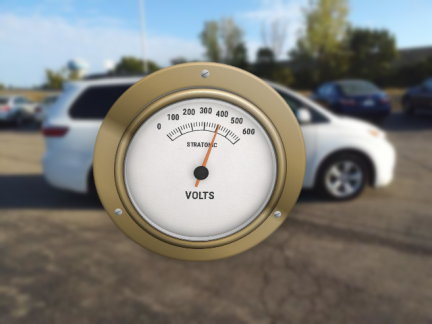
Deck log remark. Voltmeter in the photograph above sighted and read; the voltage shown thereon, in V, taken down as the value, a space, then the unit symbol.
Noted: 400 V
